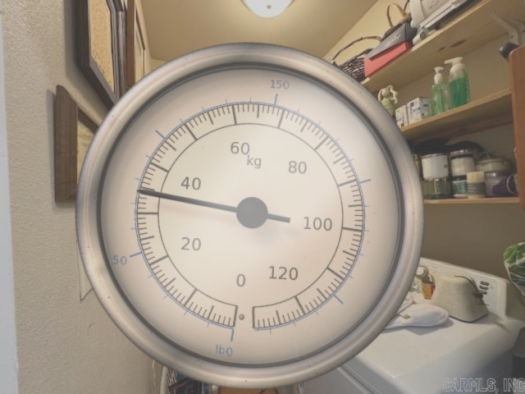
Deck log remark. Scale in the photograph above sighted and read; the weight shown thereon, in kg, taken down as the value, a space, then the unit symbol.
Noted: 34 kg
